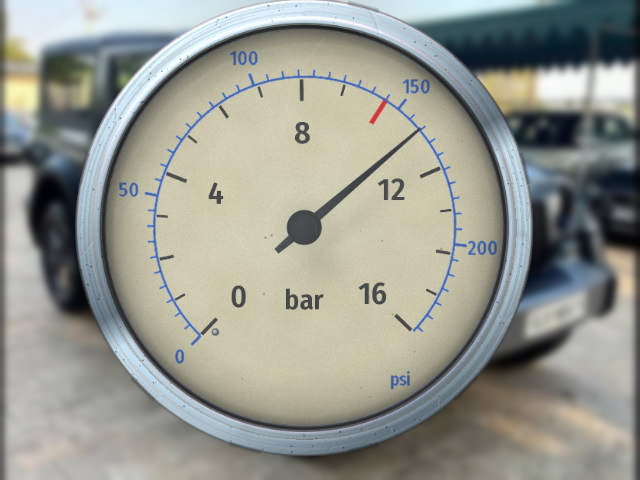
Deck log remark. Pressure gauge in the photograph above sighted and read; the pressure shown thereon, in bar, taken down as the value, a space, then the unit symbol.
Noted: 11 bar
